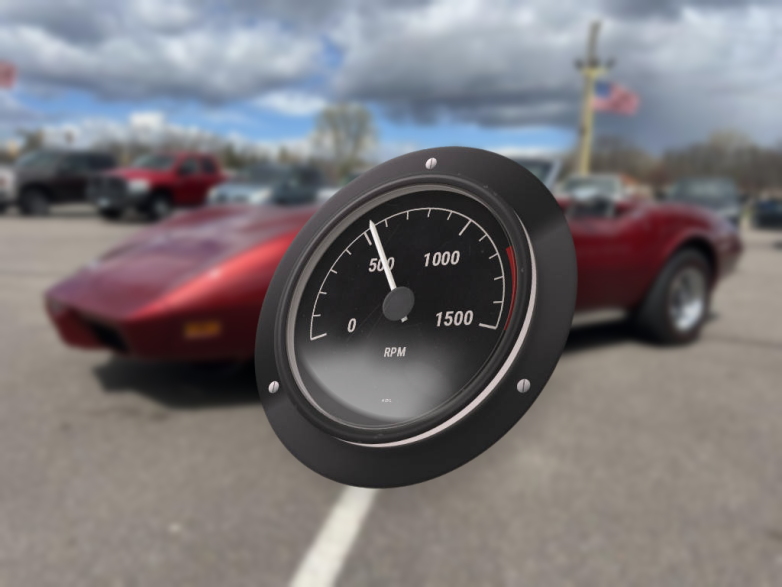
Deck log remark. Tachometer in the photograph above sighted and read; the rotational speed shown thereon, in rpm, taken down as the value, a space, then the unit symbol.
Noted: 550 rpm
